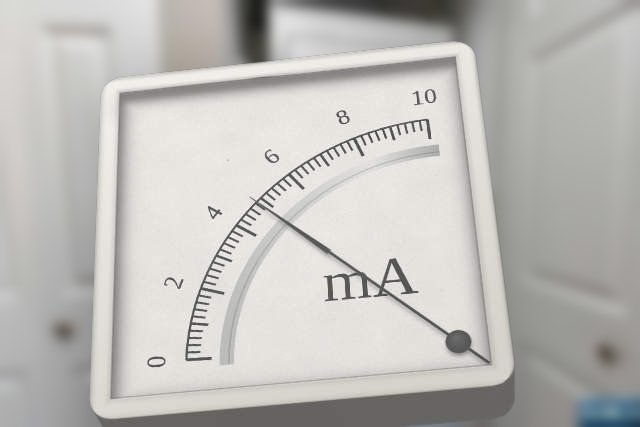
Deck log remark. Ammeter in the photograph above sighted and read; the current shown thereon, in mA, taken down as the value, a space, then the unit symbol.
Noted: 4.8 mA
